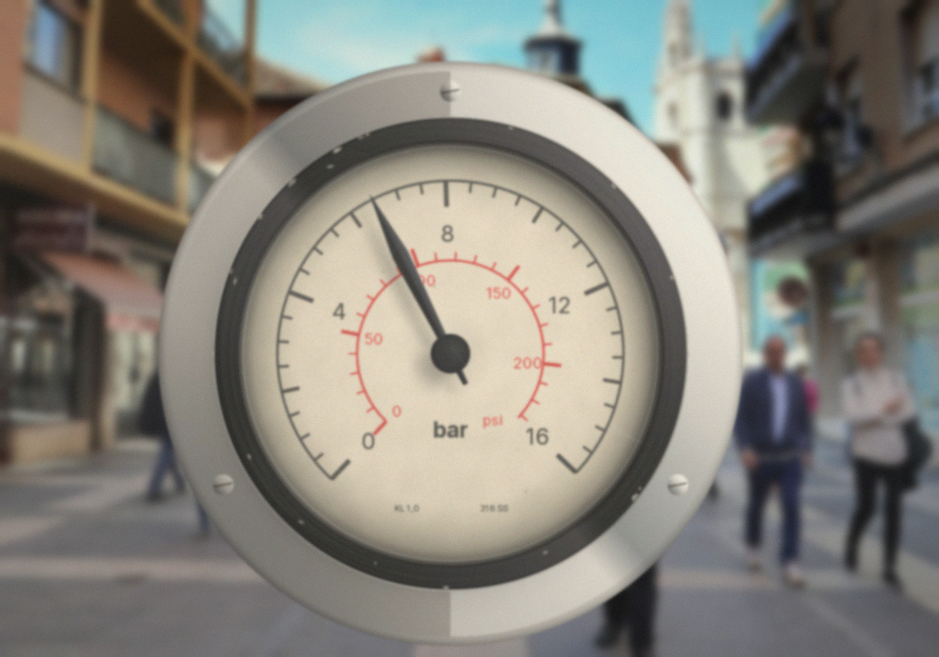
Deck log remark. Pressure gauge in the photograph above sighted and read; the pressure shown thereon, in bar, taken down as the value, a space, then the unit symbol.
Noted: 6.5 bar
